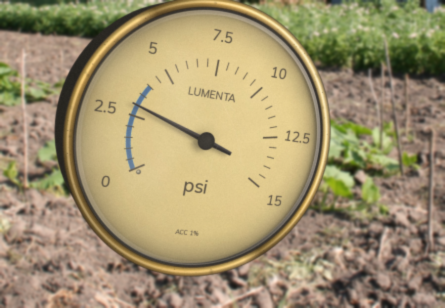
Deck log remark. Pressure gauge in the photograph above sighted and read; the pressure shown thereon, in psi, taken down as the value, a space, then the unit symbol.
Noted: 3 psi
